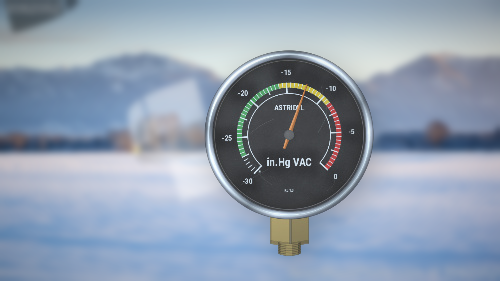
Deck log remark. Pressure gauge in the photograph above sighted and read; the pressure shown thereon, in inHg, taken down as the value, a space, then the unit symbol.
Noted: -12.5 inHg
